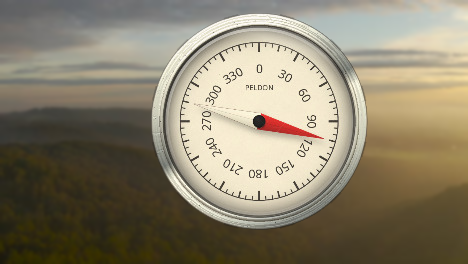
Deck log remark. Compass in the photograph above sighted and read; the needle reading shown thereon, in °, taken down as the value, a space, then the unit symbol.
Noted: 105 °
